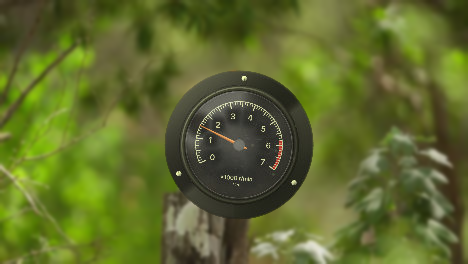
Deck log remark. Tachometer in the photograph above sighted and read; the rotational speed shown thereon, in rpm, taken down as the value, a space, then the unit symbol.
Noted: 1500 rpm
